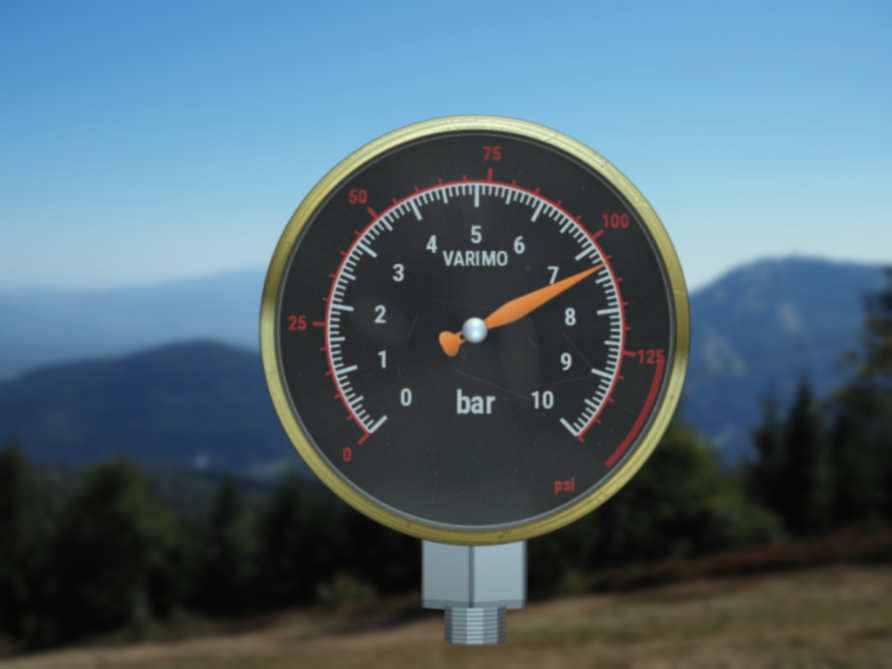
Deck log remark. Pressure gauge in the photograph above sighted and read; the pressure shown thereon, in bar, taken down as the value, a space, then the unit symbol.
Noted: 7.3 bar
